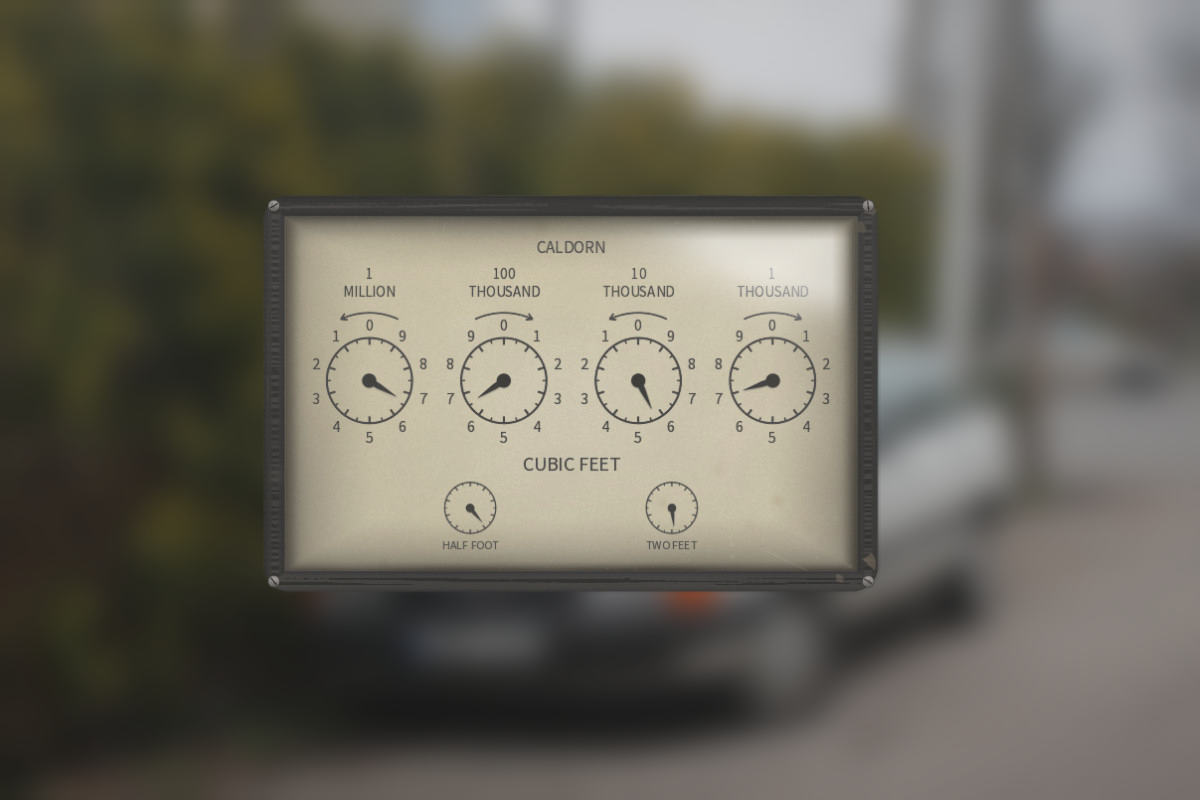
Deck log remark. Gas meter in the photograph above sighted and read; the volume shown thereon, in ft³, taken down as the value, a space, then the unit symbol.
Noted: 665700 ft³
